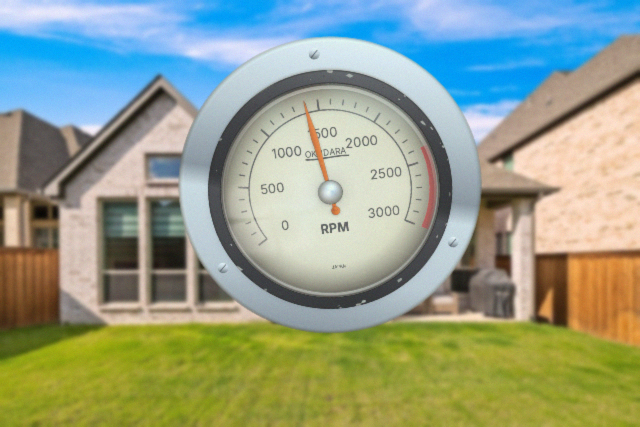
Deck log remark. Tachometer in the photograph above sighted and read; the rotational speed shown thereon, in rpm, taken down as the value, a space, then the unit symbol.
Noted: 1400 rpm
